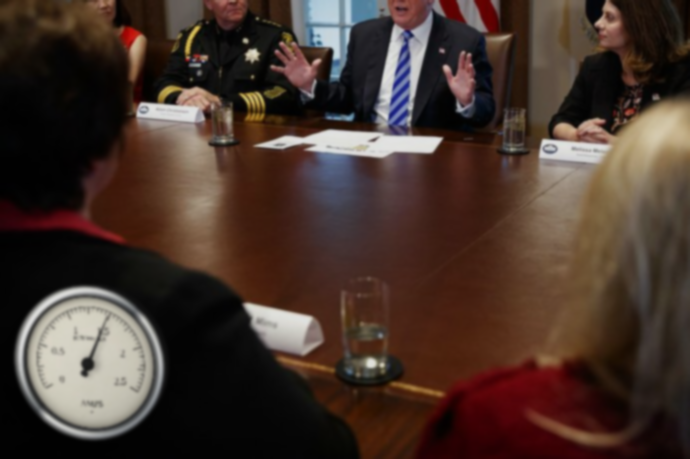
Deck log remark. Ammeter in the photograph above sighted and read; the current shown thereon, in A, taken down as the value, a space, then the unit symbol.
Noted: 1.5 A
